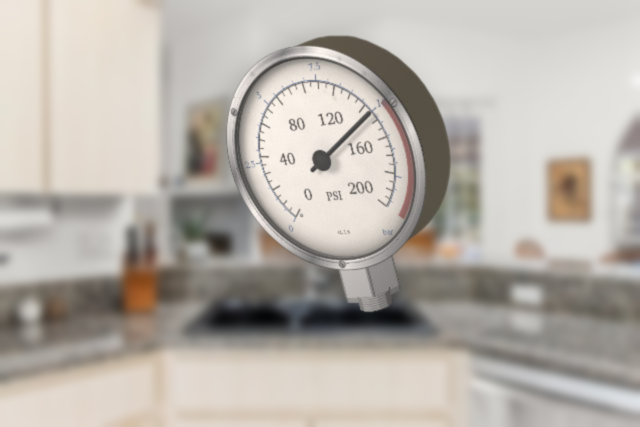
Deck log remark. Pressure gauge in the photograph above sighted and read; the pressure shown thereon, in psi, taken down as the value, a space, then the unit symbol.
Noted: 145 psi
